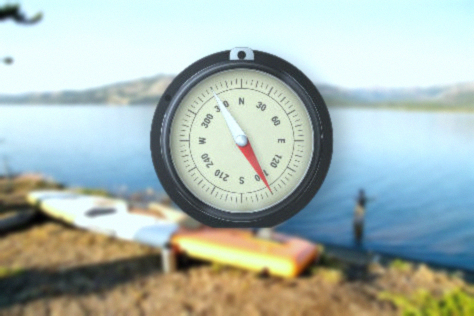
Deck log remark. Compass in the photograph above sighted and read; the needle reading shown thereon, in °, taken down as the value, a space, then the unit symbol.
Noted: 150 °
